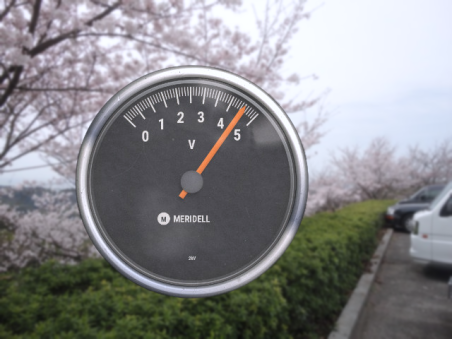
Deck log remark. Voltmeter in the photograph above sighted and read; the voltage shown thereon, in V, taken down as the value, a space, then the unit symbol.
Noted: 4.5 V
